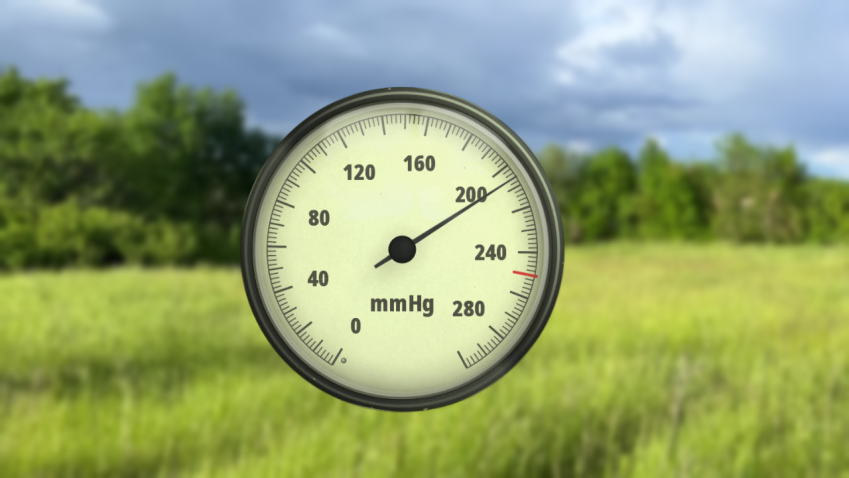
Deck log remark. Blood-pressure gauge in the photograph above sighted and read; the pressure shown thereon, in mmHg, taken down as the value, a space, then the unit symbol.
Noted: 206 mmHg
